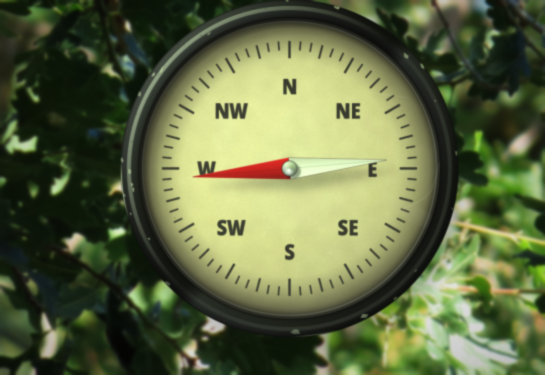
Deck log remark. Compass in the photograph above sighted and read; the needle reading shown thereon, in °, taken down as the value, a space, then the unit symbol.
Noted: 265 °
